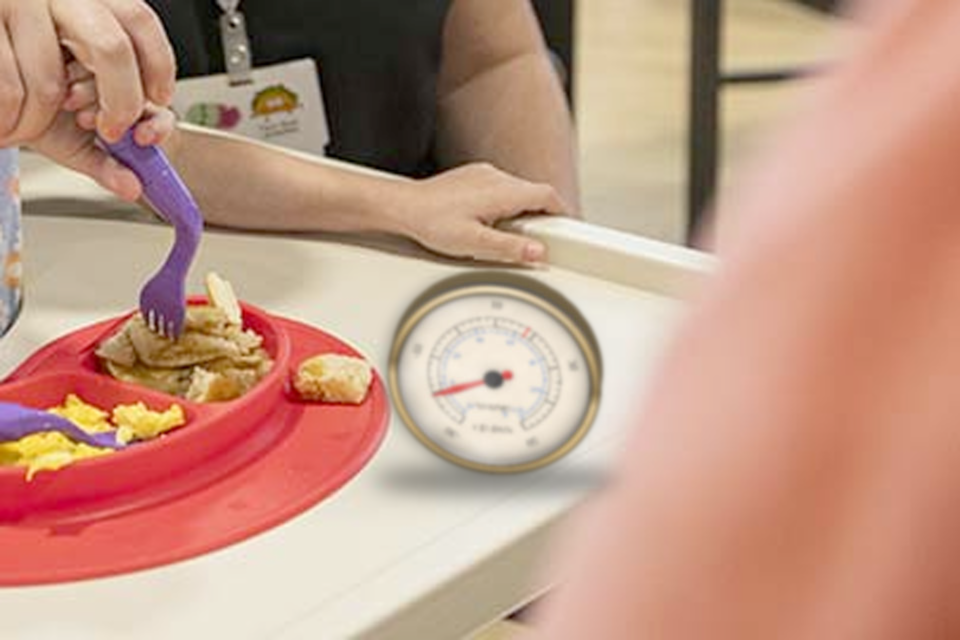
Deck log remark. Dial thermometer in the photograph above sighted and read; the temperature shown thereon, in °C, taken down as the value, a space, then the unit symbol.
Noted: -20 °C
